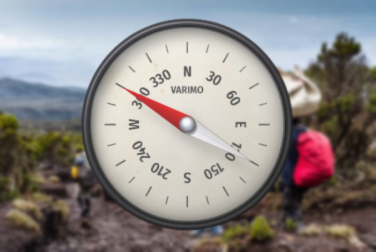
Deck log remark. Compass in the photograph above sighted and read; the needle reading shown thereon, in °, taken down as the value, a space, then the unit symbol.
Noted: 300 °
